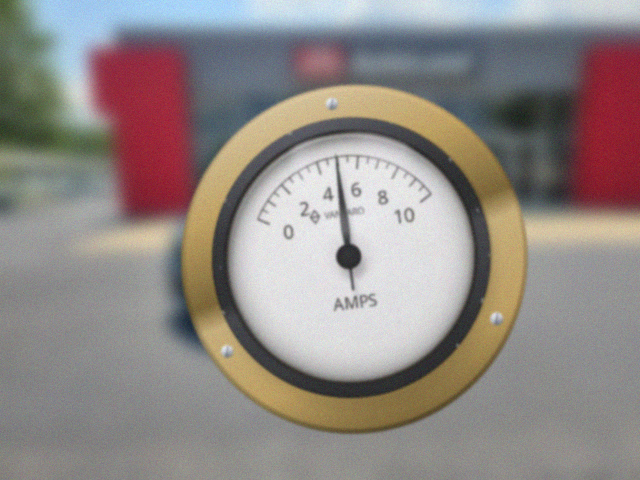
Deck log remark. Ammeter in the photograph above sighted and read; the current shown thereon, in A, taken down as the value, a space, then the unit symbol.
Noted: 5 A
